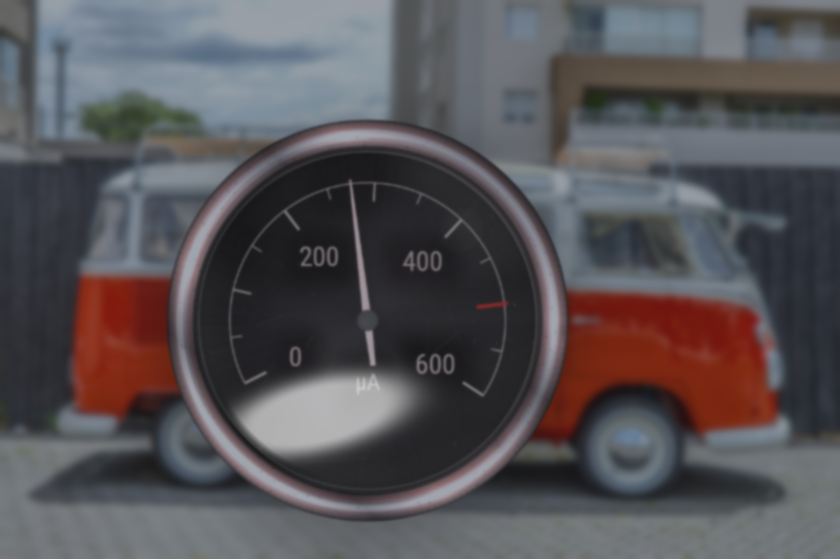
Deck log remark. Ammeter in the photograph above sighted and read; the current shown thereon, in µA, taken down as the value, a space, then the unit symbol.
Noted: 275 µA
